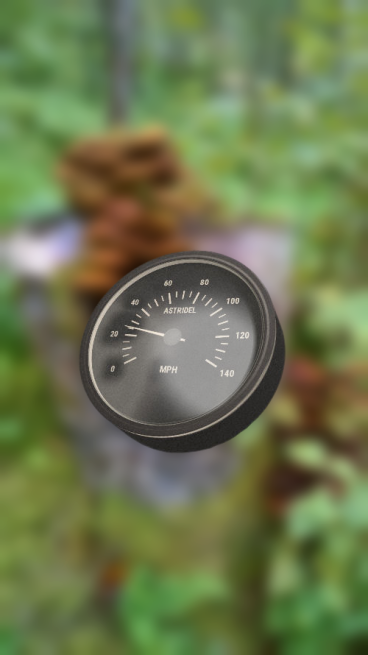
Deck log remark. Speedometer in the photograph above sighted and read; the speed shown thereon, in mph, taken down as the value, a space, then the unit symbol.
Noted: 25 mph
